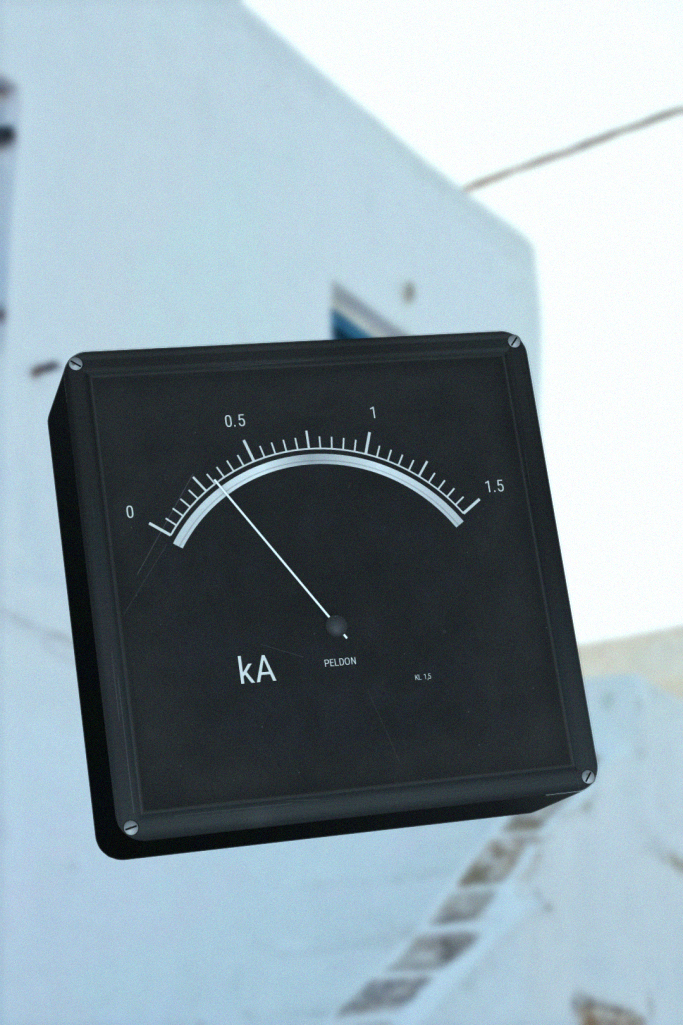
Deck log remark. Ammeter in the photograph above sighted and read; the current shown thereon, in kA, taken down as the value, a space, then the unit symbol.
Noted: 0.3 kA
